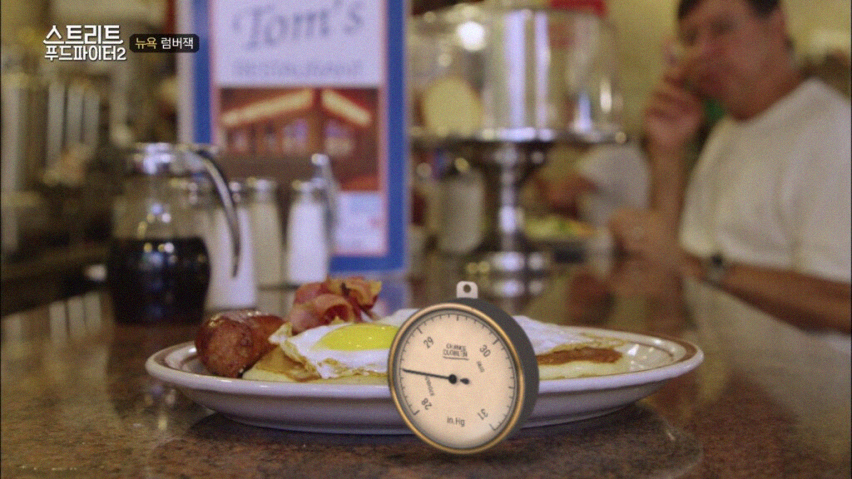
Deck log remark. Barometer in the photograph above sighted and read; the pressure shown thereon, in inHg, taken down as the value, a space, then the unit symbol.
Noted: 28.5 inHg
